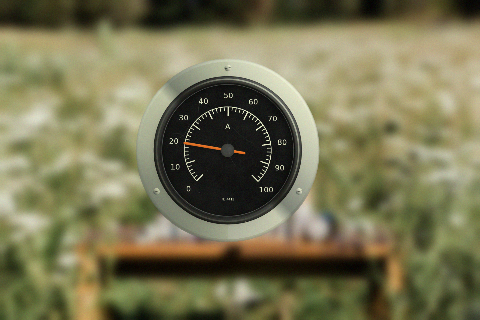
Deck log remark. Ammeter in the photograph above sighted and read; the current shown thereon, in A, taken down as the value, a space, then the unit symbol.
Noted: 20 A
